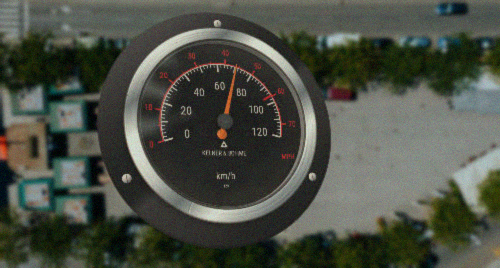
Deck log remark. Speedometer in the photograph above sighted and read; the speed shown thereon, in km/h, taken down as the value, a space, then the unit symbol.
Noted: 70 km/h
